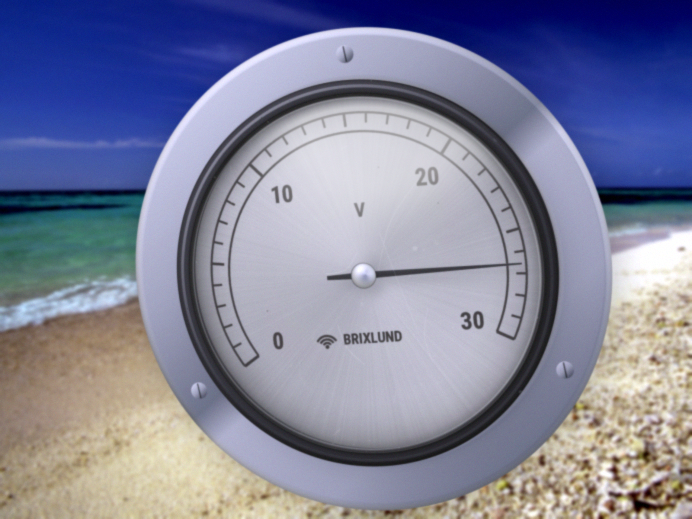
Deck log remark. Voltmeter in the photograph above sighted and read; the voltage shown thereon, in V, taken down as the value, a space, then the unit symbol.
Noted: 26.5 V
